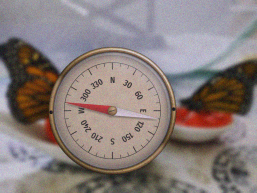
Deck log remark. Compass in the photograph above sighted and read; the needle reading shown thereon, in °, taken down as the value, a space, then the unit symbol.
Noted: 280 °
